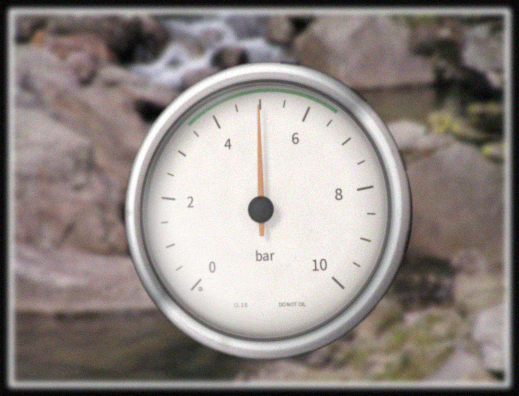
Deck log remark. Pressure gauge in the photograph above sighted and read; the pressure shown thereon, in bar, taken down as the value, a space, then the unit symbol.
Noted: 5 bar
